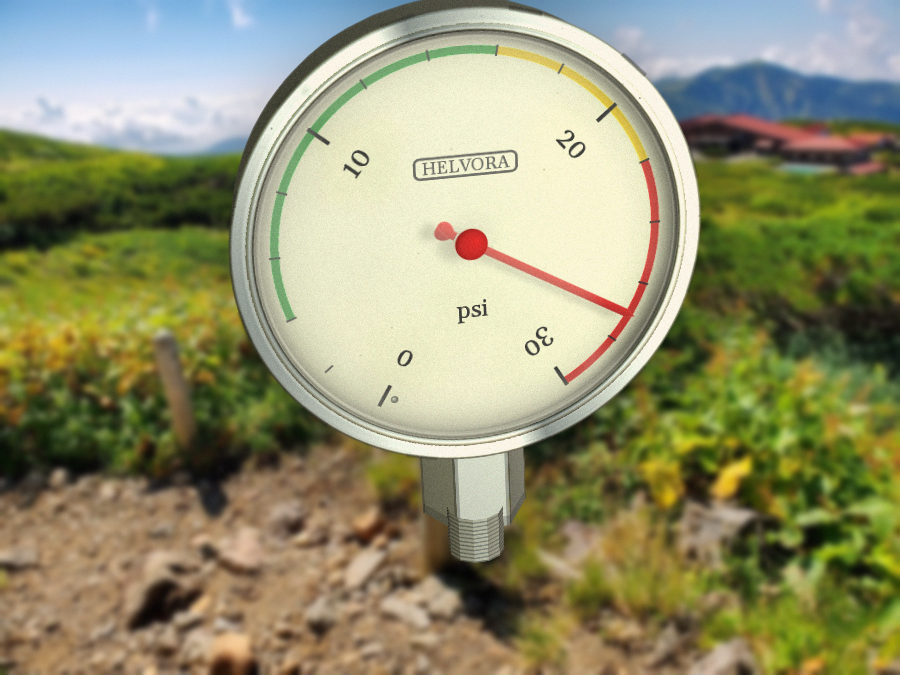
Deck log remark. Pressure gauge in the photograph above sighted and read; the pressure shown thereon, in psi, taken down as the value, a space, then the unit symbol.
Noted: 27 psi
